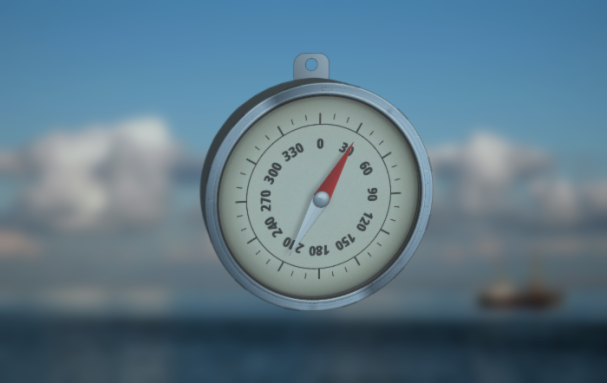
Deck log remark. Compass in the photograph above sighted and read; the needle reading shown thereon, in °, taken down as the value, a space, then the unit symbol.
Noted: 30 °
